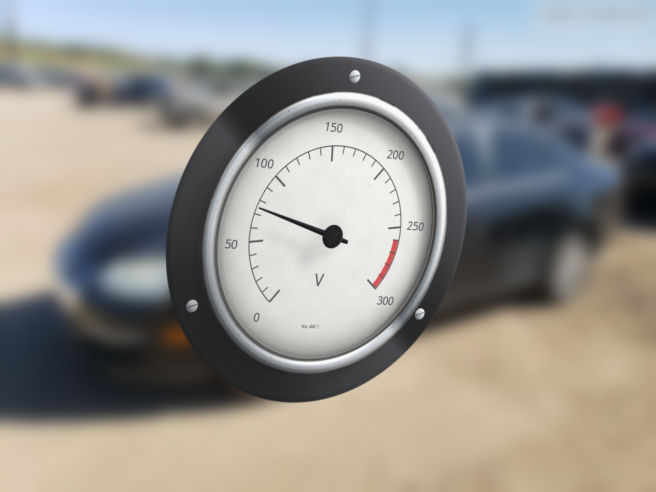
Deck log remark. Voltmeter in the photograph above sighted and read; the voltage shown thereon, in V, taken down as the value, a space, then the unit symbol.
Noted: 75 V
